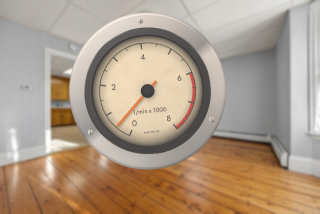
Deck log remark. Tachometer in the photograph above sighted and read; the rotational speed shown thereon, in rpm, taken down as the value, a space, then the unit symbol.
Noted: 500 rpm
